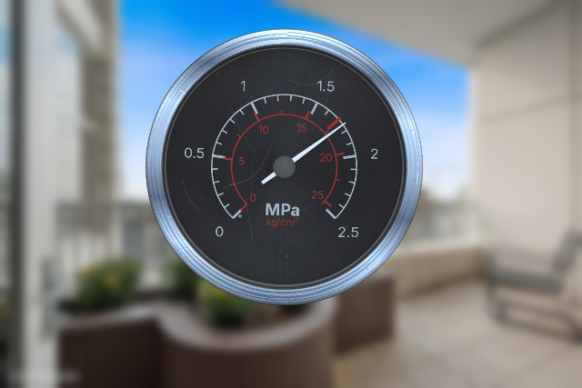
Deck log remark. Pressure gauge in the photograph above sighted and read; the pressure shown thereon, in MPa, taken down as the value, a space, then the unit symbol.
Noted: 1.75 MPa
